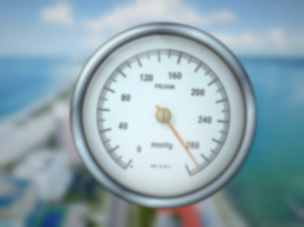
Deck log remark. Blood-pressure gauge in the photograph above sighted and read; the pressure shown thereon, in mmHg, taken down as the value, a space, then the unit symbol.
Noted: 290 mmHg
